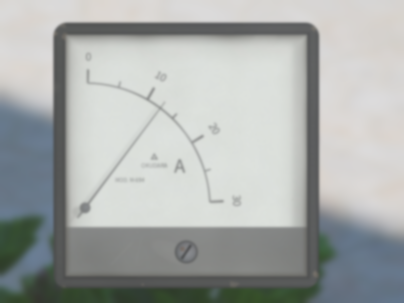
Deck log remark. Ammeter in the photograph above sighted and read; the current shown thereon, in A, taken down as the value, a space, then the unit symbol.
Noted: 12.5 A
